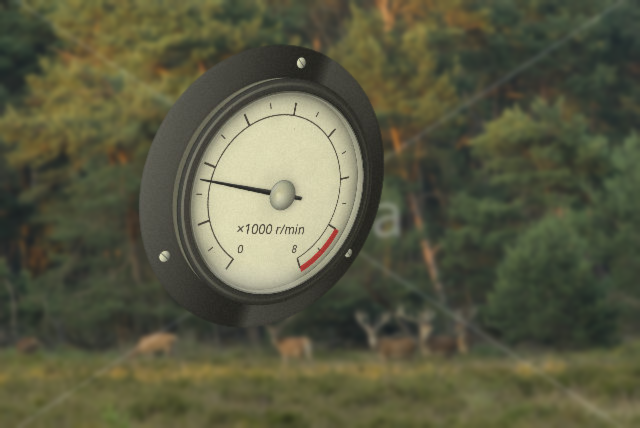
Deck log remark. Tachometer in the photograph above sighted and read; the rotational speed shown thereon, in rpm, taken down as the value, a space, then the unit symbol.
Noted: 1750 rpm
